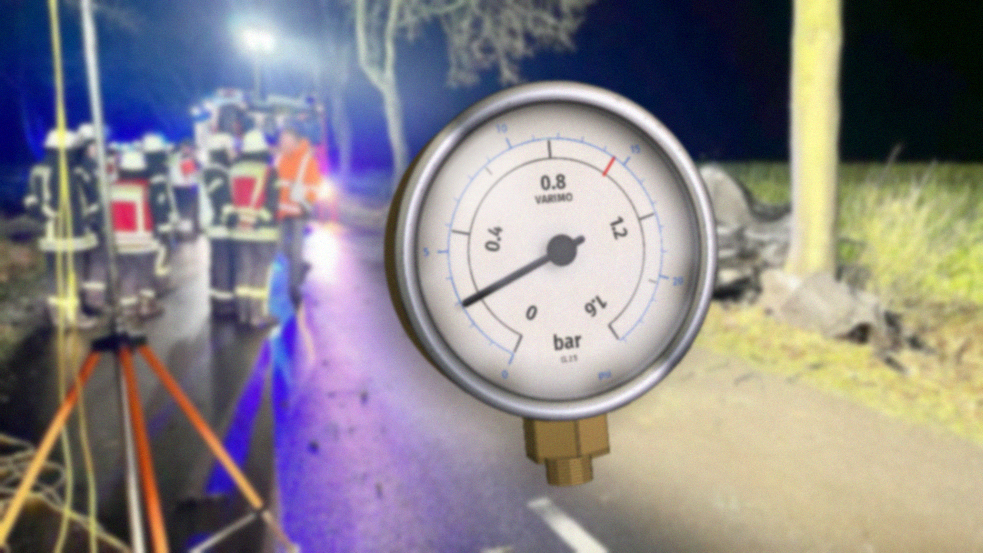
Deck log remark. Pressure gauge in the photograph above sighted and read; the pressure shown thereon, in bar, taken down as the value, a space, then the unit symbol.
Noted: 0.2 bar
